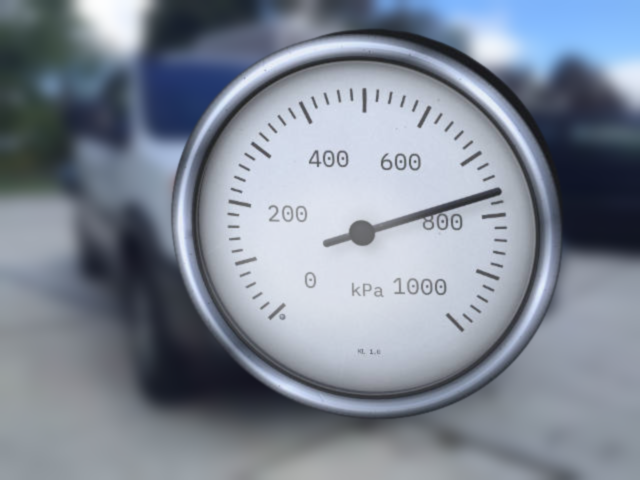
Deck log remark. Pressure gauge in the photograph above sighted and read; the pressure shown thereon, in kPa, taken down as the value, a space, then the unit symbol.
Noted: 760 kPa
